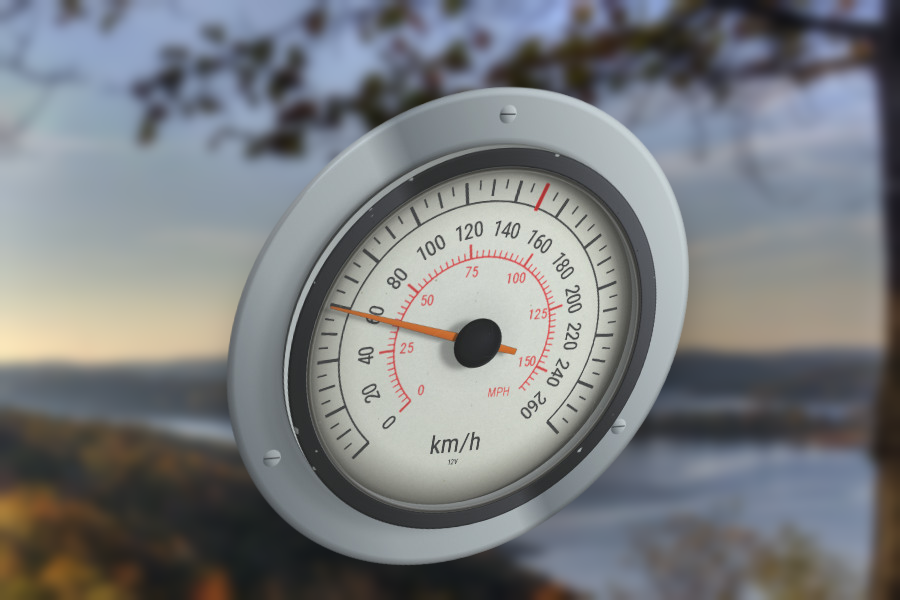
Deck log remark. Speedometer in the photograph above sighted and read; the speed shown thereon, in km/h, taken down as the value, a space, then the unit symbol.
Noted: 60 km/h
